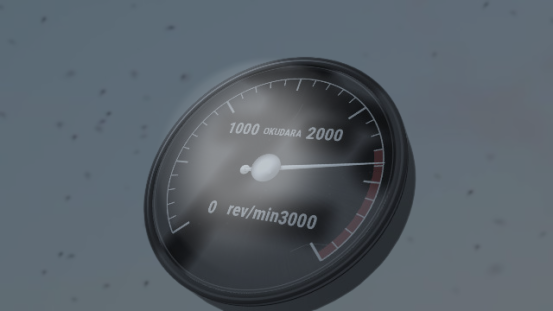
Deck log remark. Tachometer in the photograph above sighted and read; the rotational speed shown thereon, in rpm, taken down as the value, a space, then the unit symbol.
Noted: 2400 rpm
